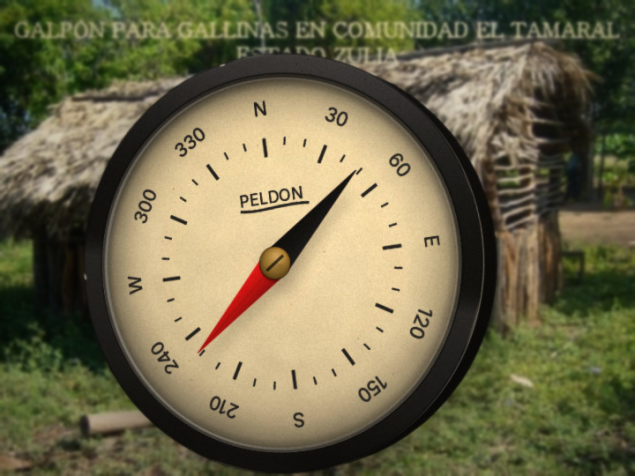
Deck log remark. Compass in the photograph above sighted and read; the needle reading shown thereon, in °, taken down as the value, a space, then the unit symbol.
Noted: 230 °
